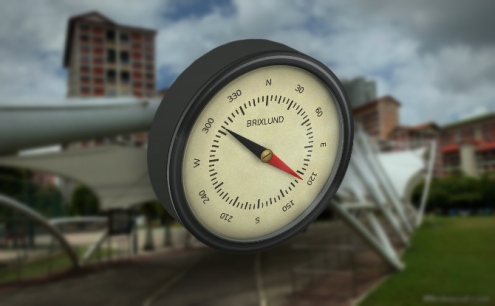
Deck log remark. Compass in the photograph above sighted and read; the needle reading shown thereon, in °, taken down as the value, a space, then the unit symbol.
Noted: 125 °
